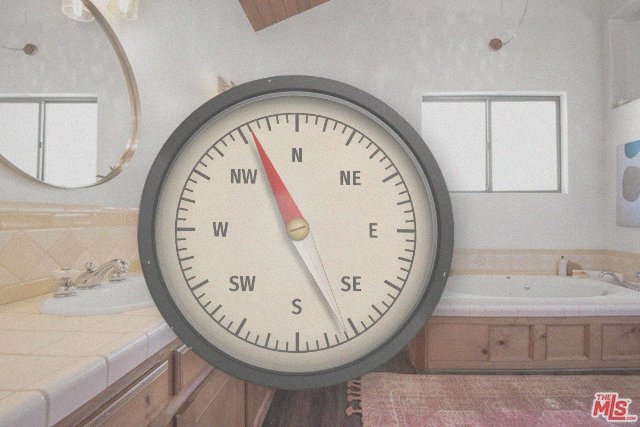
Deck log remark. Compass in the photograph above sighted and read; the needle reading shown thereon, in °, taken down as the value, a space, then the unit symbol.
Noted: 335 °
